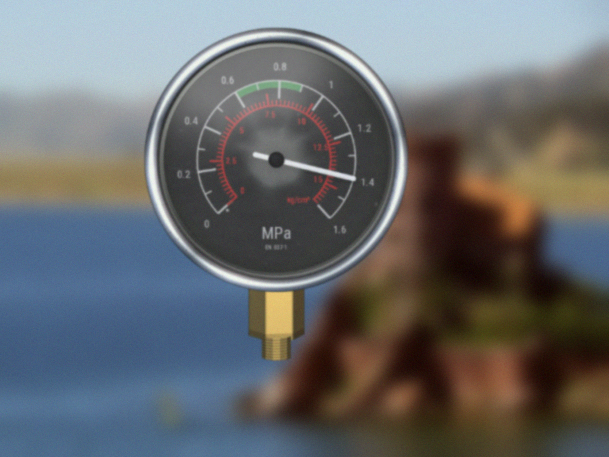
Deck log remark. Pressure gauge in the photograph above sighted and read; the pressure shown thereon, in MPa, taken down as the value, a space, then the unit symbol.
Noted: 1.4 MPa
